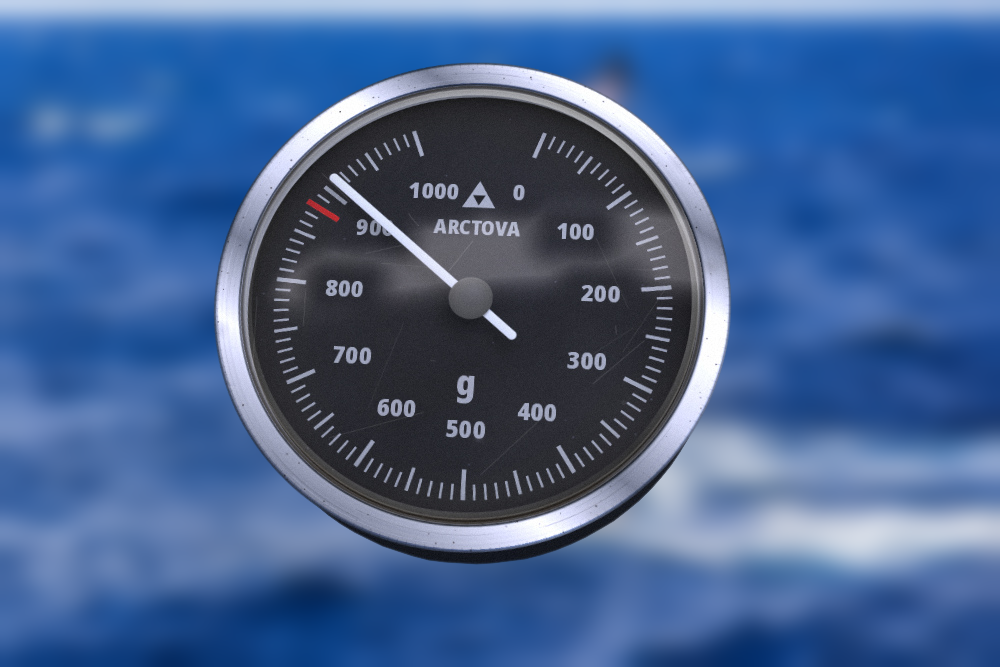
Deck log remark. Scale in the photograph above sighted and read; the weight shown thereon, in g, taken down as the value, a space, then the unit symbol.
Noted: 910 g
